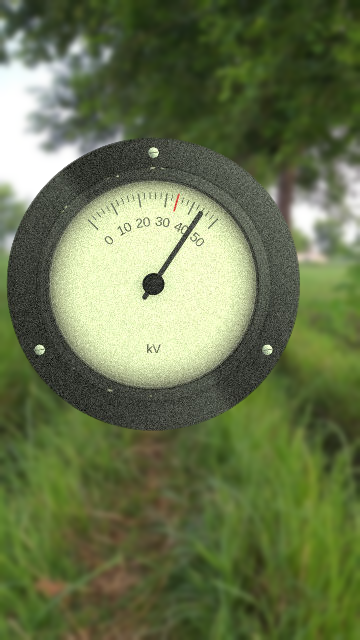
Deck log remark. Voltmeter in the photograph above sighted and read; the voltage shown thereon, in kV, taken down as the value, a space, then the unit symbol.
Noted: 44 kV
